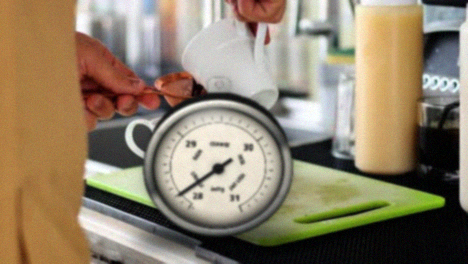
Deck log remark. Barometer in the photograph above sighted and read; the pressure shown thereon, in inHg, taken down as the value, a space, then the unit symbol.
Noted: 28.2 inHg
